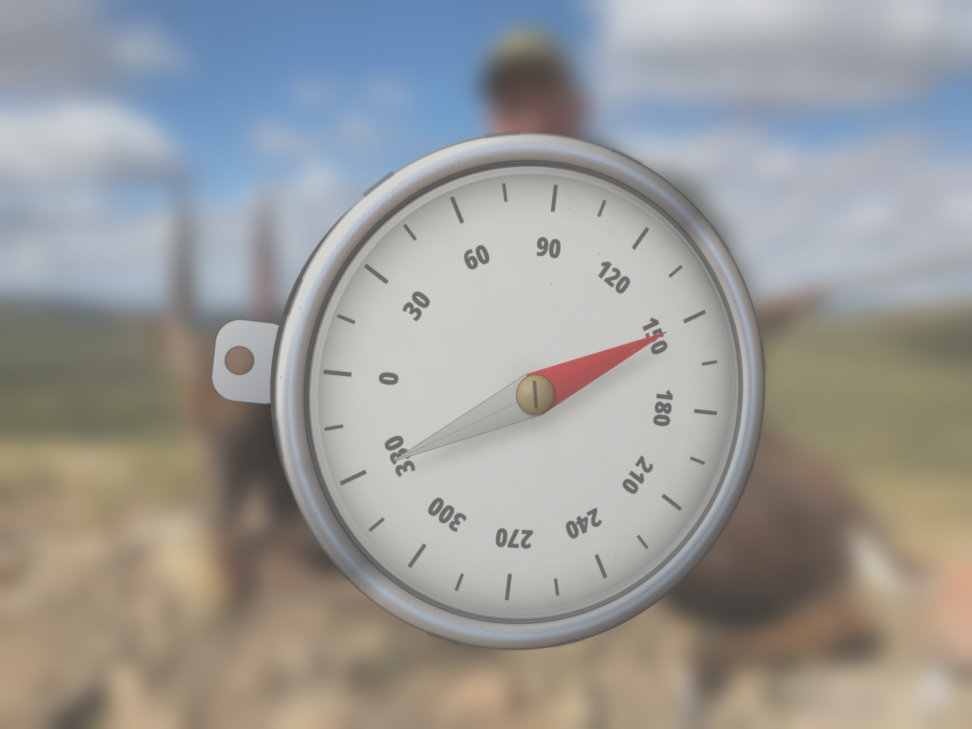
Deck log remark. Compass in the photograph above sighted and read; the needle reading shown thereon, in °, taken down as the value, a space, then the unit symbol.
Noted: 150 °
